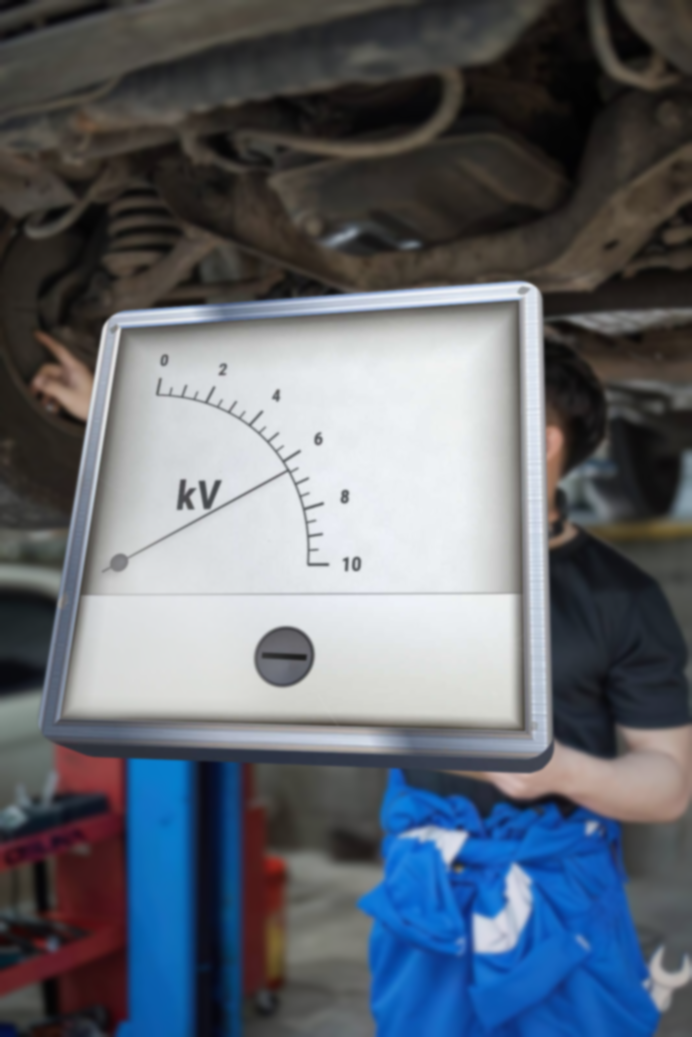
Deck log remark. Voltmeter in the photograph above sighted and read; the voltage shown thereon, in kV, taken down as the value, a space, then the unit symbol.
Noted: 6.5 kV
